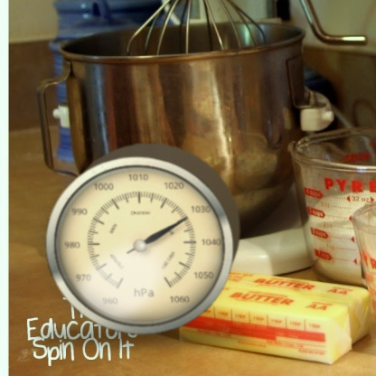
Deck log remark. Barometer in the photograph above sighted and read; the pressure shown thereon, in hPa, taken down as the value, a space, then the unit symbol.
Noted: 1030 hPa
